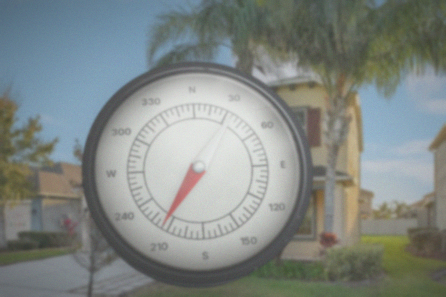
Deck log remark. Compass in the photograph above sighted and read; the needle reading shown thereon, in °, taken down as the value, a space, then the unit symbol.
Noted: 215 °
